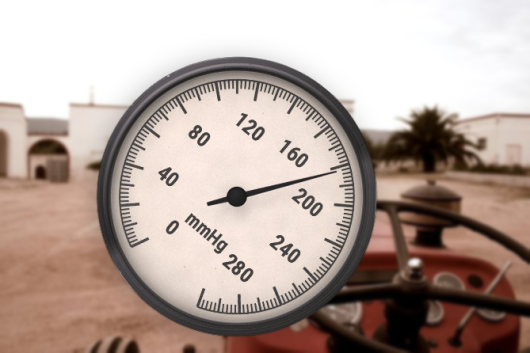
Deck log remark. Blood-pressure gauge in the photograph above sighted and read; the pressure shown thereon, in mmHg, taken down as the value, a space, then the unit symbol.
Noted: 182 mmHg
